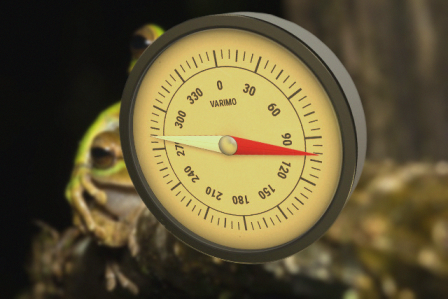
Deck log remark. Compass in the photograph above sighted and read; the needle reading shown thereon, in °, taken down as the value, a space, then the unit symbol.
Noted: 100 °
